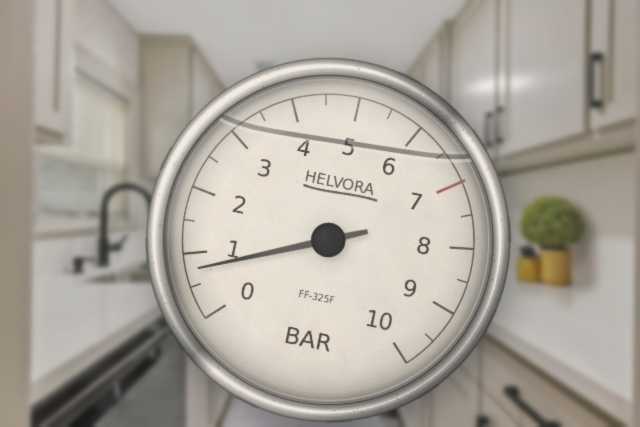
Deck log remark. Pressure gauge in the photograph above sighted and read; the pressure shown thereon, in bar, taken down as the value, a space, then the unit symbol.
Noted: 0.75 bar
